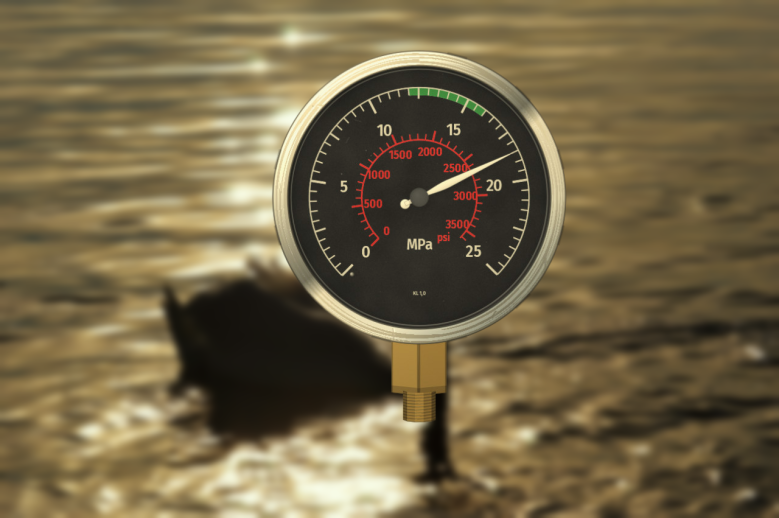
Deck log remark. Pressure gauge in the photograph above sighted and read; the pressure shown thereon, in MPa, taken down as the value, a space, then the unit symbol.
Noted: 18.5 MPa
